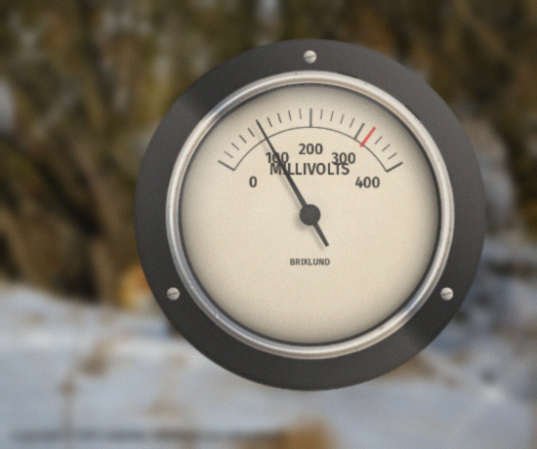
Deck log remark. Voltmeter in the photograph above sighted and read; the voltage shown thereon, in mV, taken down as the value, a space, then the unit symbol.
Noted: 100 mV
